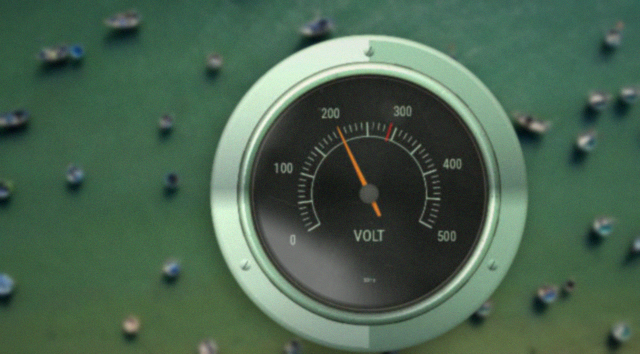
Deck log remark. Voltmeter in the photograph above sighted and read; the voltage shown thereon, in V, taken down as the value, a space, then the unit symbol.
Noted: 200 V
